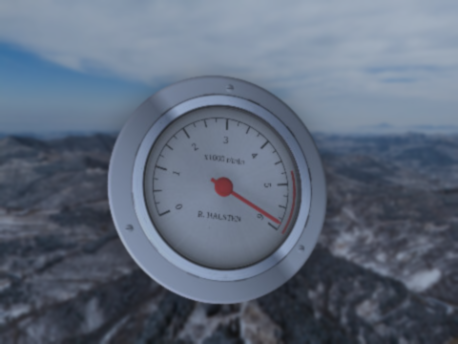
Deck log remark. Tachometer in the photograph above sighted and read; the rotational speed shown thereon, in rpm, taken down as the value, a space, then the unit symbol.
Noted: 5875 rpm
